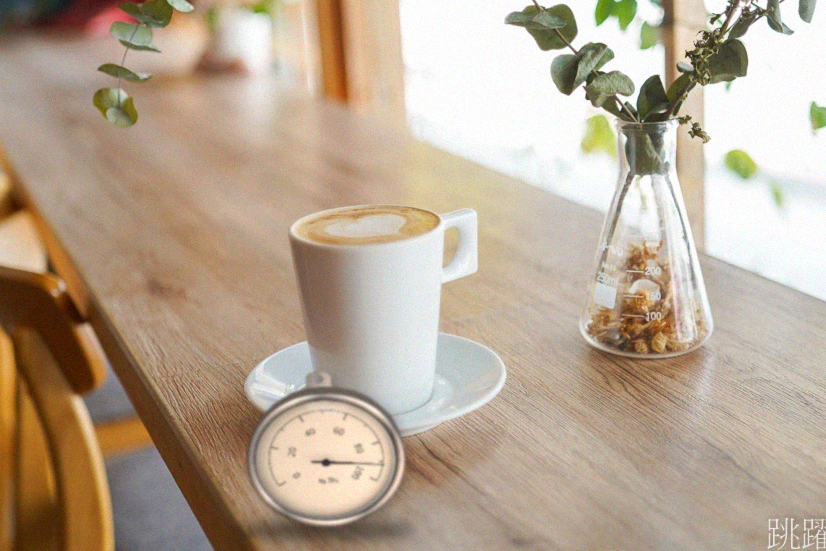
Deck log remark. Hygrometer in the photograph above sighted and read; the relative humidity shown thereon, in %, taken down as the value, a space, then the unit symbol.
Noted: 90 %
